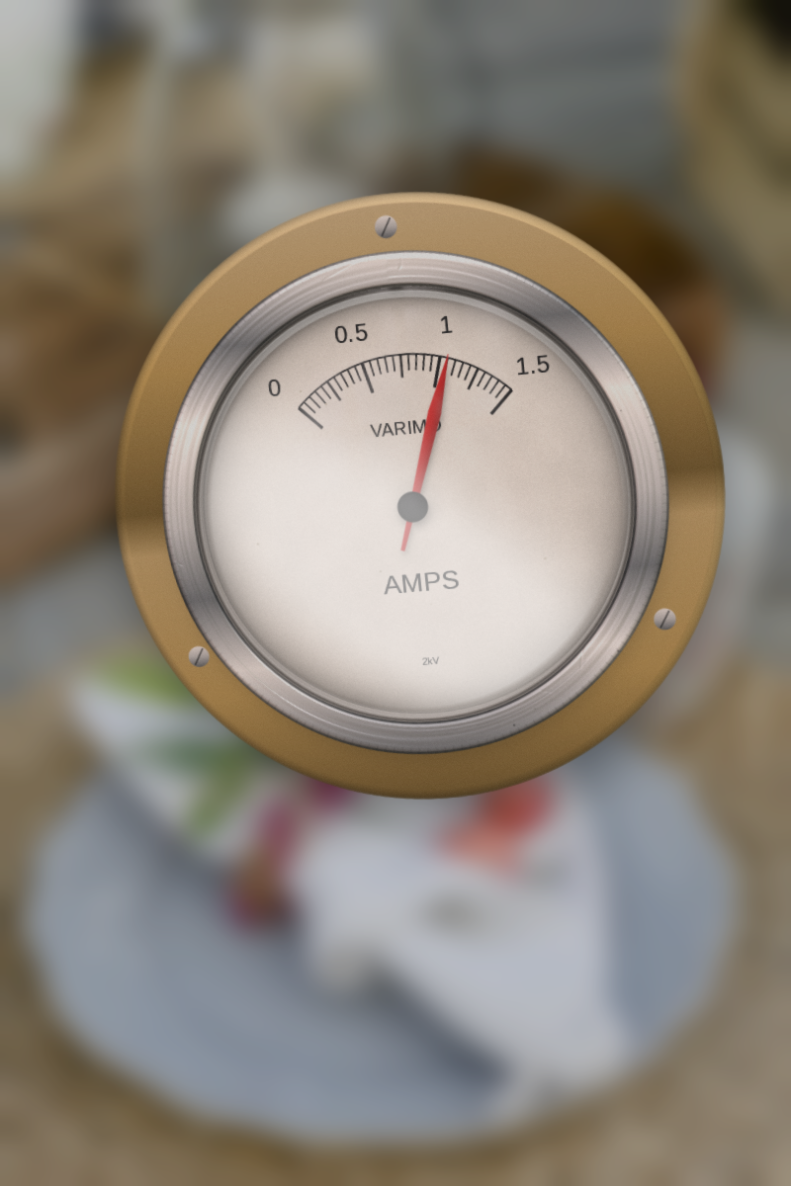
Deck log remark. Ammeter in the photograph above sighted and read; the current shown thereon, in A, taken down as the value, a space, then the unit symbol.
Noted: 1.05 A
